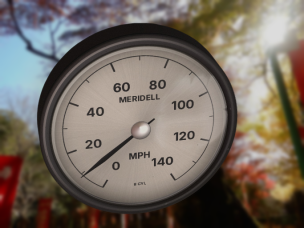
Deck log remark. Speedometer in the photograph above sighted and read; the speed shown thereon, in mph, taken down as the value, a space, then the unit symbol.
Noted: 10 mph
